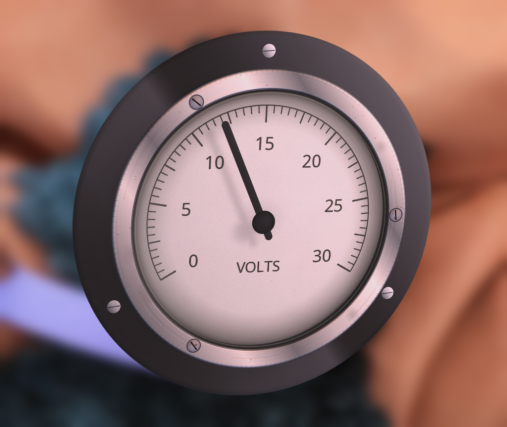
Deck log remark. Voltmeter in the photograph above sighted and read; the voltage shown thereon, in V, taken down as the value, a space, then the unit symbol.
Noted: 12 V
